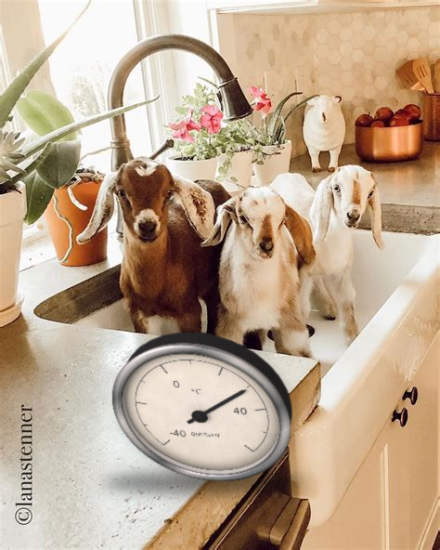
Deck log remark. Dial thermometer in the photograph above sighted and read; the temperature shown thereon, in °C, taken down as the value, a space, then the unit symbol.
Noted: 30 °C
